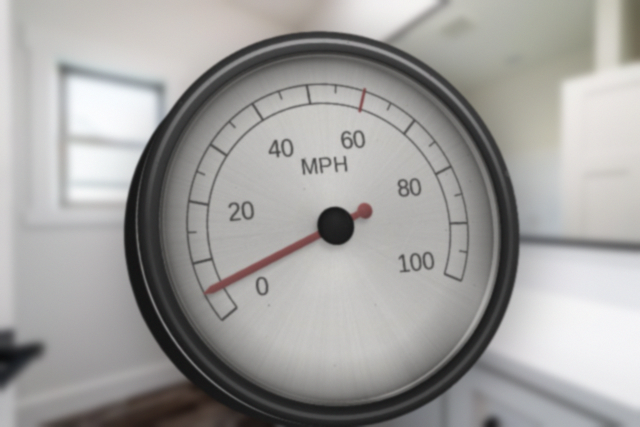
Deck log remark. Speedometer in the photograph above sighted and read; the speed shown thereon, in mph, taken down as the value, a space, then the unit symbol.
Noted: 5 mph
